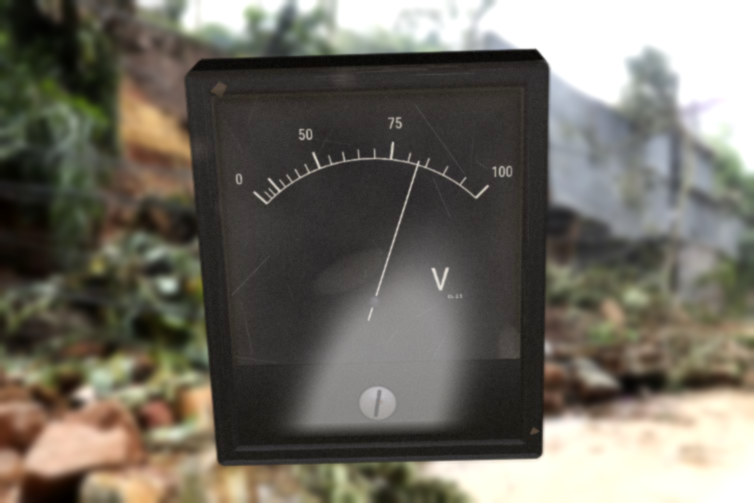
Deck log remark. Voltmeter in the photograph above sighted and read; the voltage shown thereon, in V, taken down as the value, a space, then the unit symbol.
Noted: 82.5 V
